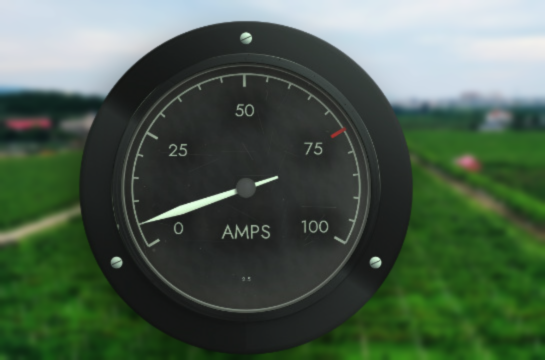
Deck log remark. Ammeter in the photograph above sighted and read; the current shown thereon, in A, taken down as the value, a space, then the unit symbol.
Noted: 5 A
